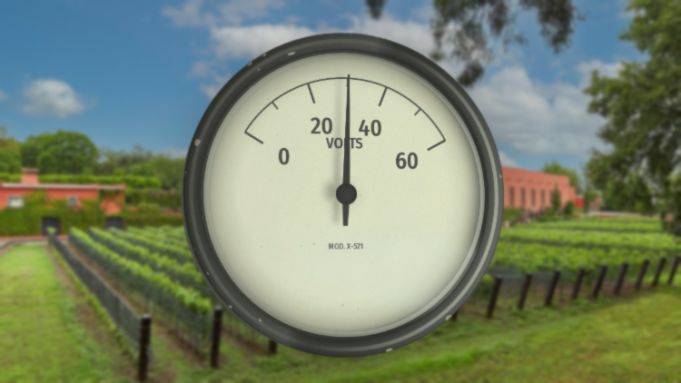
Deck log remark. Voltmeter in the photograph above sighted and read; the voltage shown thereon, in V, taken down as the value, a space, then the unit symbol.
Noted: 30 V
